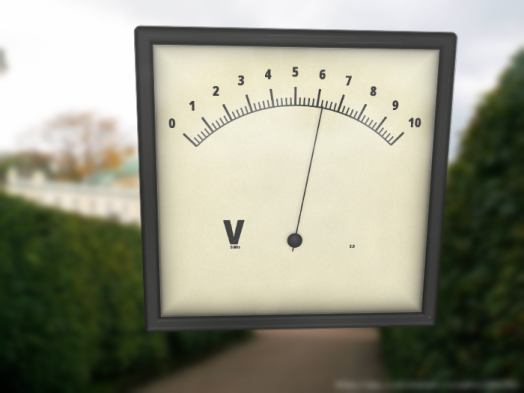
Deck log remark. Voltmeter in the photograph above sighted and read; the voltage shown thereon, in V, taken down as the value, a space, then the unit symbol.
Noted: 6.2 V
